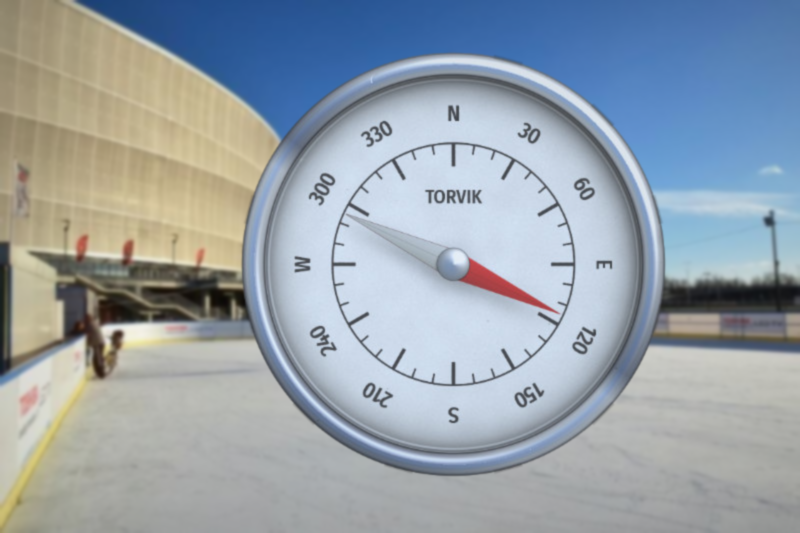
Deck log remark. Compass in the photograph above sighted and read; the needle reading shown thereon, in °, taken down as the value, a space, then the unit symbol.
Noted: 115 °
